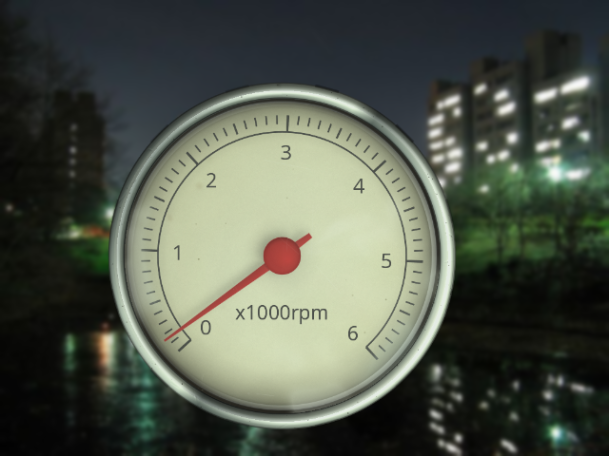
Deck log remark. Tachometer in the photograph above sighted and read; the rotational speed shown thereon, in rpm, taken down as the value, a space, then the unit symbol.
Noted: 150 rpm
